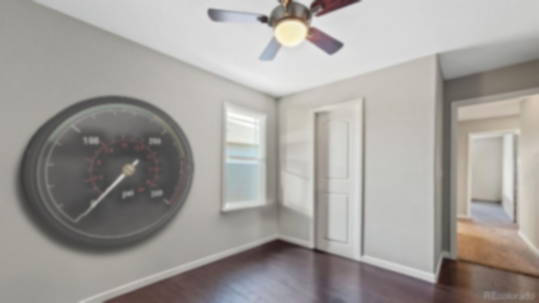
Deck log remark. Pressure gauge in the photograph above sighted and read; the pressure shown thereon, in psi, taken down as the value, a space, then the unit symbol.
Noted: 0 psi
